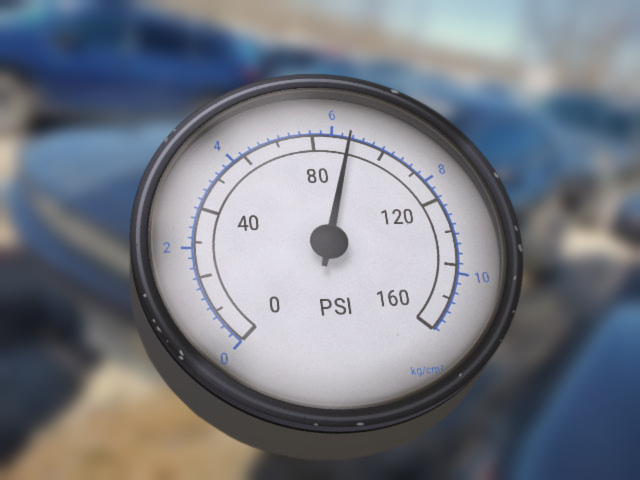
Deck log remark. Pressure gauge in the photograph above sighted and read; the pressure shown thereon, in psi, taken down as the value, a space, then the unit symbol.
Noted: 90 psi
